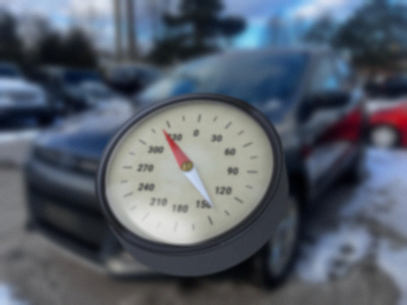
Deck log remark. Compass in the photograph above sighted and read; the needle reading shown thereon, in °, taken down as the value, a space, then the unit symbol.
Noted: 322.5 °
